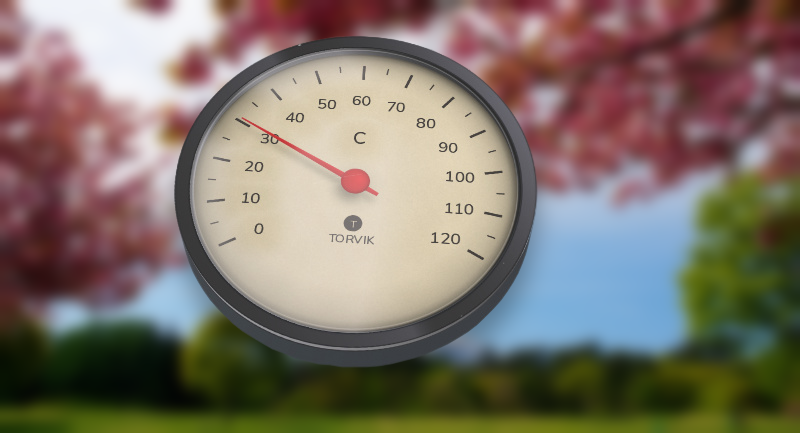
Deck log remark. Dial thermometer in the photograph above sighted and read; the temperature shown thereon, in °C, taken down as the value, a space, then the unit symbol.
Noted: 30 °C
